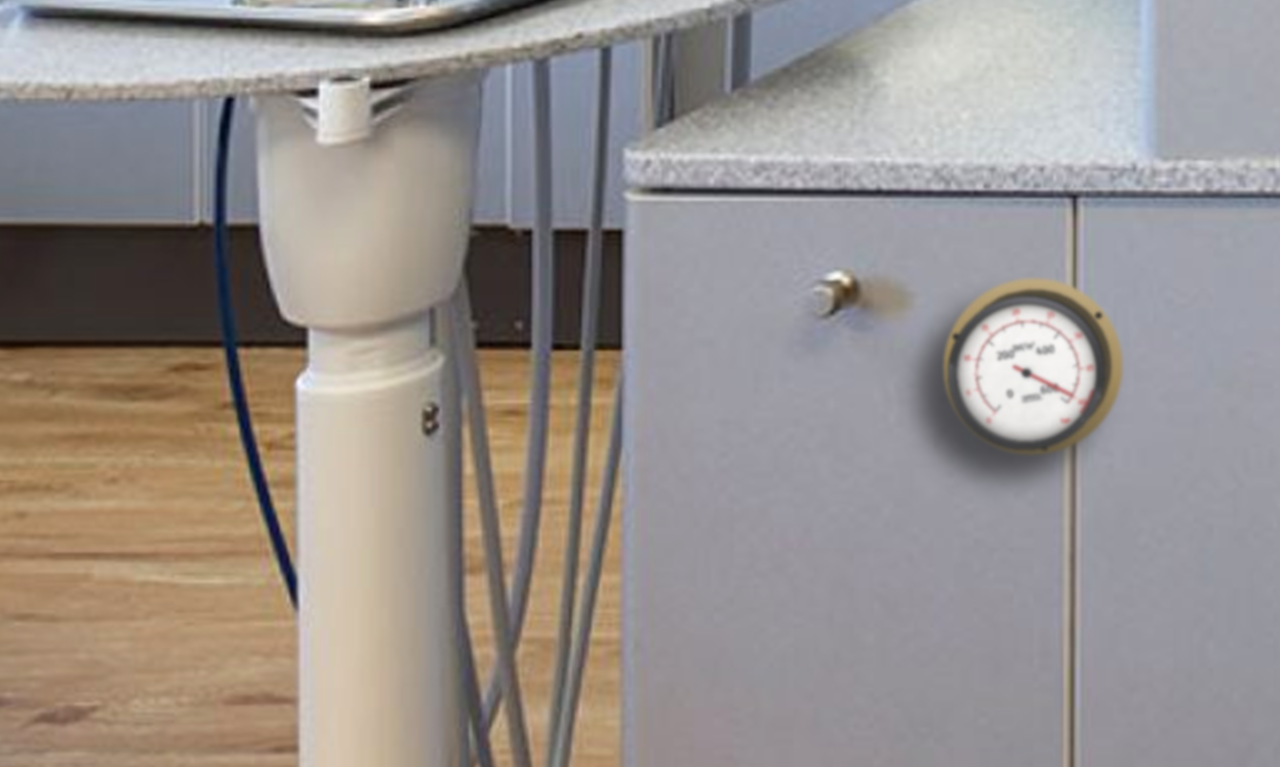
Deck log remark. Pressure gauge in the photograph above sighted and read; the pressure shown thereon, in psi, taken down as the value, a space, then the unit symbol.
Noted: 575 psi
